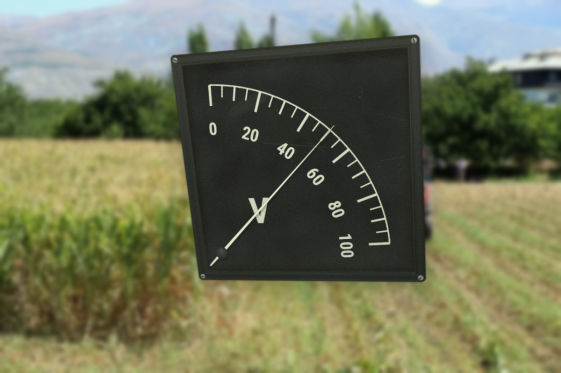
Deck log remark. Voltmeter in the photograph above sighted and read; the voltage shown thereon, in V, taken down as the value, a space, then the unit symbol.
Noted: 50 V
